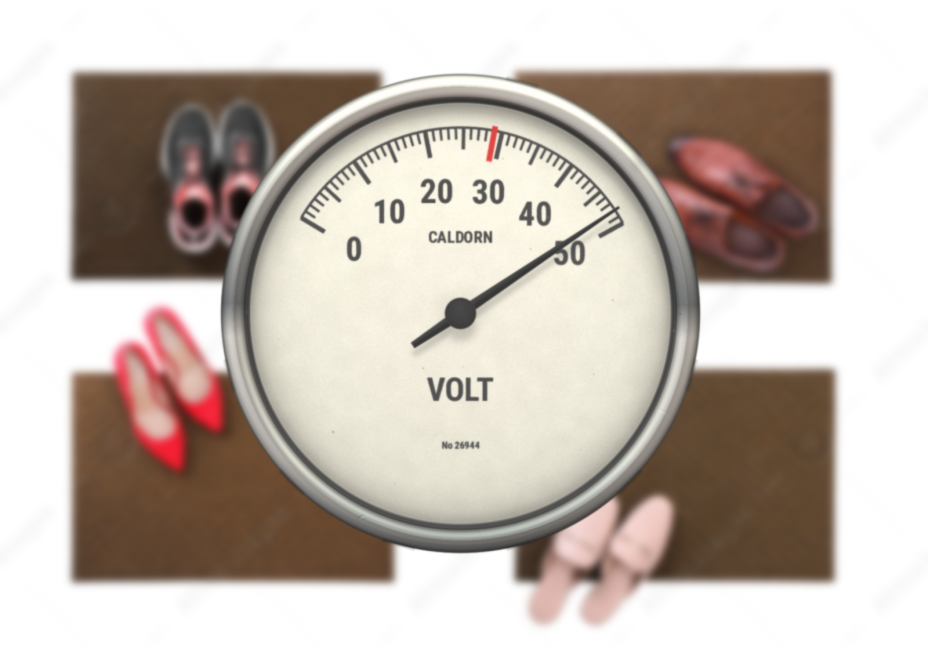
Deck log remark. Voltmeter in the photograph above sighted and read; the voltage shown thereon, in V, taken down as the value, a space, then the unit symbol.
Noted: 48 V
